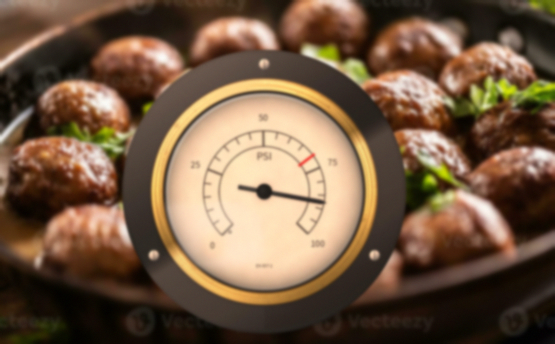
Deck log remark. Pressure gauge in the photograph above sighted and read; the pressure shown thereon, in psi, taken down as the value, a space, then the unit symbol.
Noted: 87.5 psi
